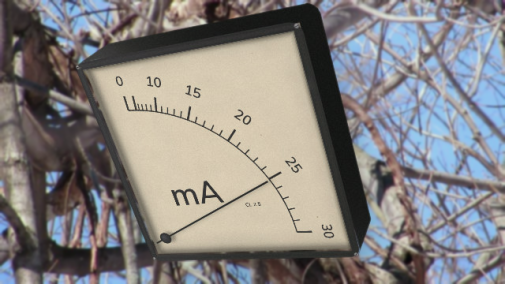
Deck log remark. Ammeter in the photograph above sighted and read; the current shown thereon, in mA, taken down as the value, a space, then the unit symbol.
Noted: 25 mA
